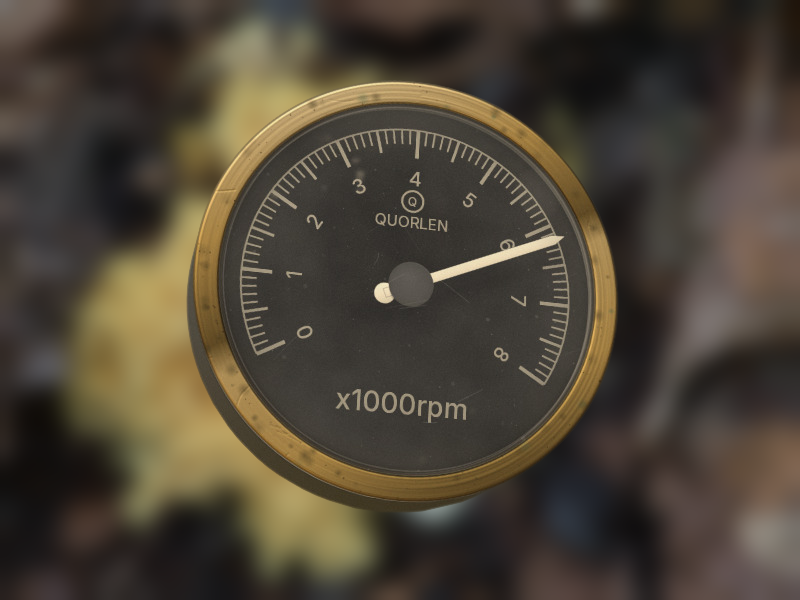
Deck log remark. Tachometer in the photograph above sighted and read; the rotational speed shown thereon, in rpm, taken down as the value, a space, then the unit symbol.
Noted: 6200 rpm
